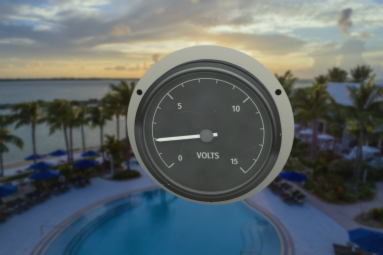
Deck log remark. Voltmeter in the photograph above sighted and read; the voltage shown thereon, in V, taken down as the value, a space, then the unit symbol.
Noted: 2 V
